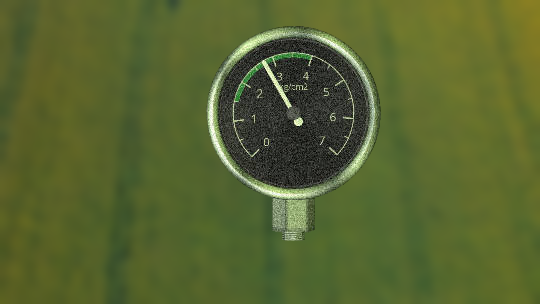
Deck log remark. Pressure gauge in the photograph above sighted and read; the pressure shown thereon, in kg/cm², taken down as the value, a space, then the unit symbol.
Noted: 2.75 kg/cm²
